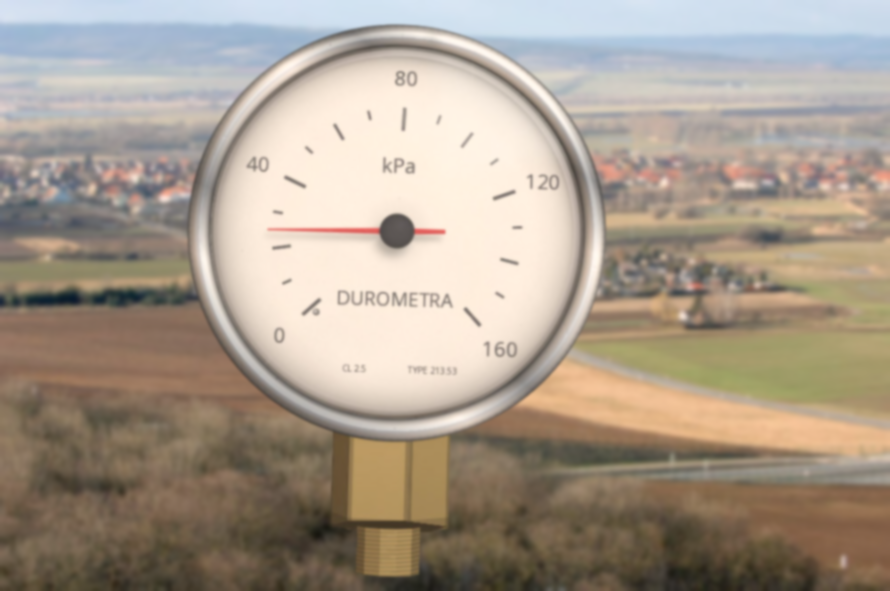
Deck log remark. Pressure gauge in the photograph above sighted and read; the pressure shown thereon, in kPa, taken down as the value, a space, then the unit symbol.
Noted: 25 kPa
